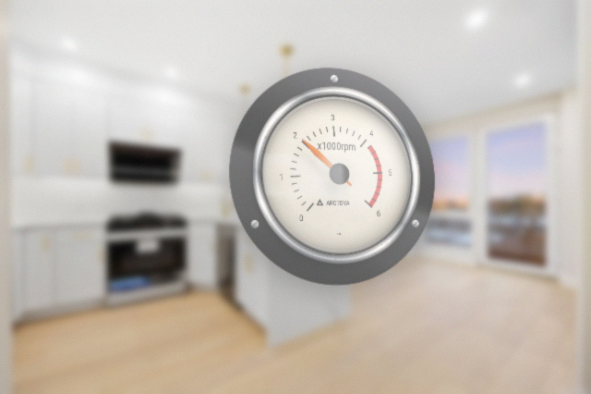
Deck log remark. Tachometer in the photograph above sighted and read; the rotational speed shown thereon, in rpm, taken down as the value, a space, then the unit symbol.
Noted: 2000 rpm
